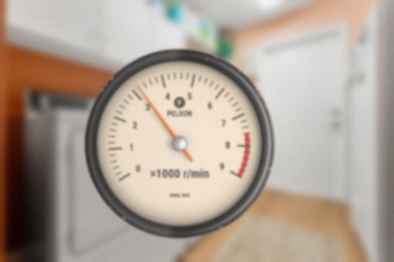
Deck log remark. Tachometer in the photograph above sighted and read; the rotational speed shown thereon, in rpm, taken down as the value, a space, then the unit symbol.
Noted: 3200 rpm
